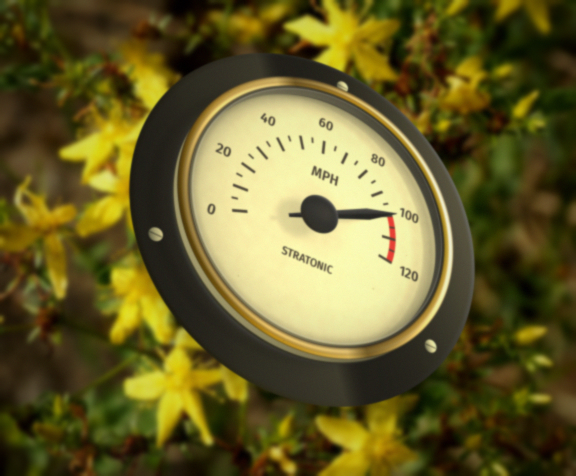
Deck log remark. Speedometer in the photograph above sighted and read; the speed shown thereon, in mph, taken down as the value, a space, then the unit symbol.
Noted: 100 mph
